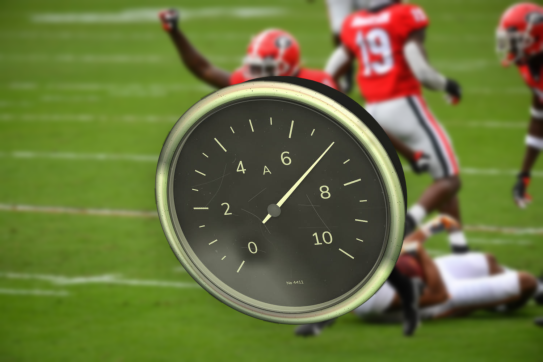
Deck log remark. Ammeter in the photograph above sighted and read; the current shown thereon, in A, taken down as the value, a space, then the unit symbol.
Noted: 7 A
